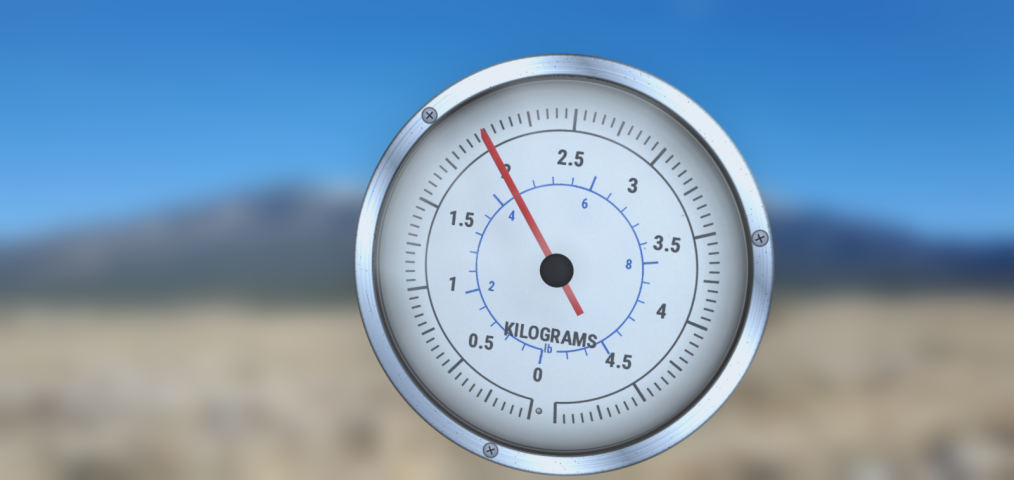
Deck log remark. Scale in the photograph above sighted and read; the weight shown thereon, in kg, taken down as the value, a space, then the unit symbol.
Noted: 2 kg
